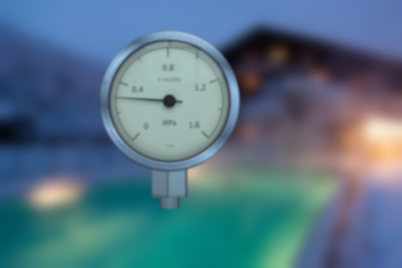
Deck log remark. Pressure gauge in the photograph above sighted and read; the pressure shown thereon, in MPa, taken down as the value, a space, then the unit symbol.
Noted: 0.3 MPa
